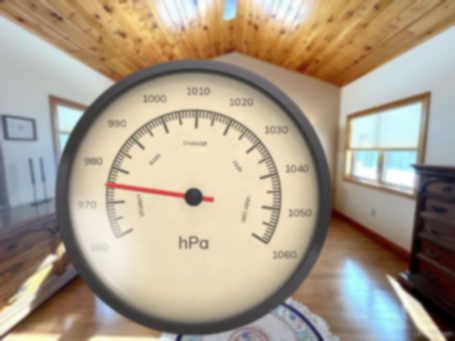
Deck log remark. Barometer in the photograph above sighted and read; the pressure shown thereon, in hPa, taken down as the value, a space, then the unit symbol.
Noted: 975 hPa
